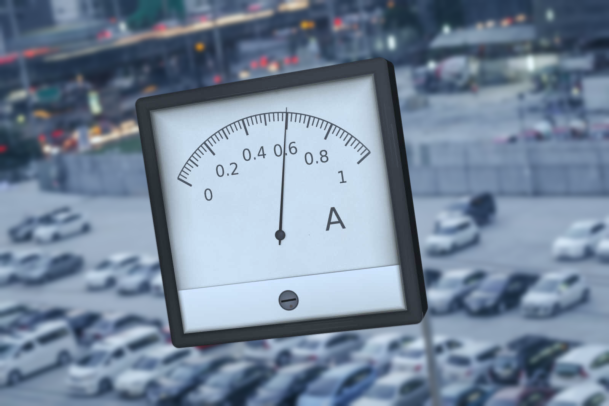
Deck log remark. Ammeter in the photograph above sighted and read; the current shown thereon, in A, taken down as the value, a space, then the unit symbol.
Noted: 0.6 A
